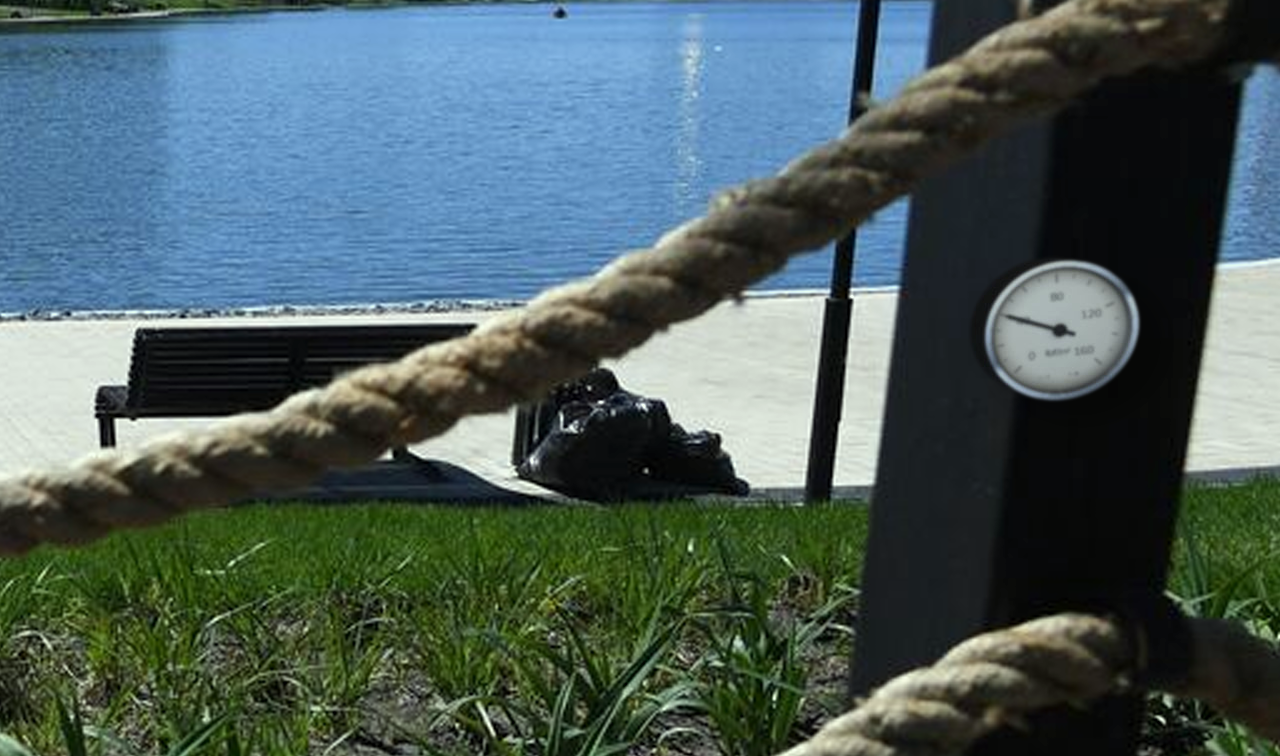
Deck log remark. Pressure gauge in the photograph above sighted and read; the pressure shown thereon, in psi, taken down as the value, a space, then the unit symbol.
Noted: 40 psi
